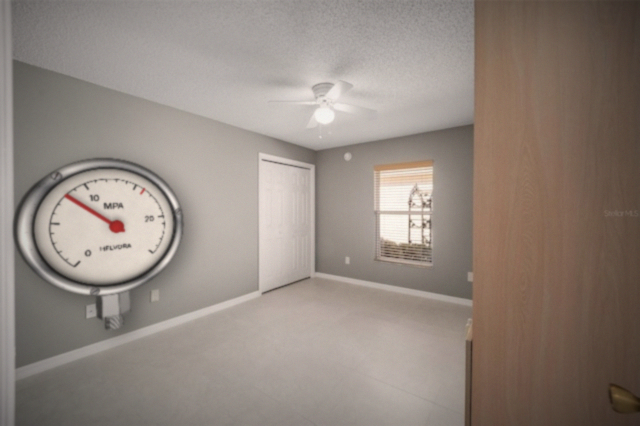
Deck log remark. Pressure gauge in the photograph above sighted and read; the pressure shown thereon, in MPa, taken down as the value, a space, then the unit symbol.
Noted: 8 MPa
